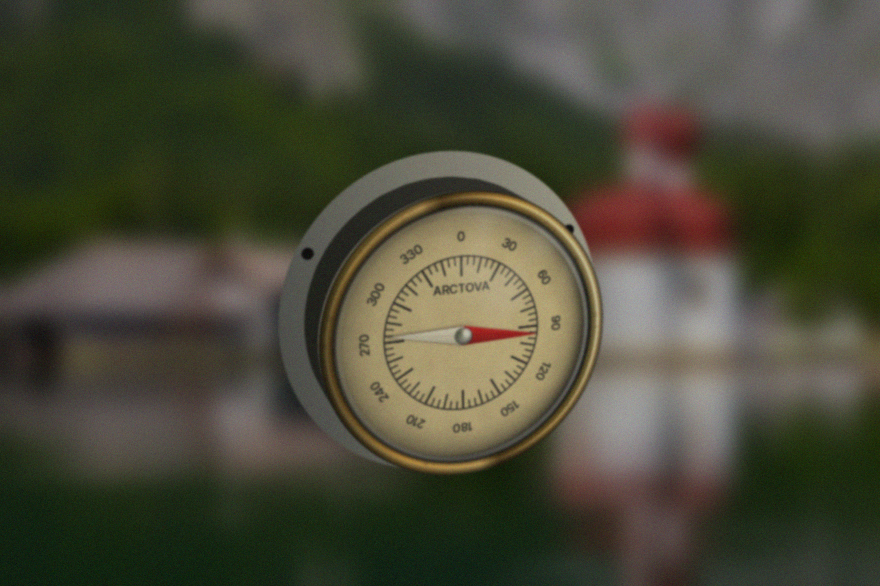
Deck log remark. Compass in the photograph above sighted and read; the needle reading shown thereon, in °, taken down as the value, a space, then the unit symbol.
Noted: 95 °
